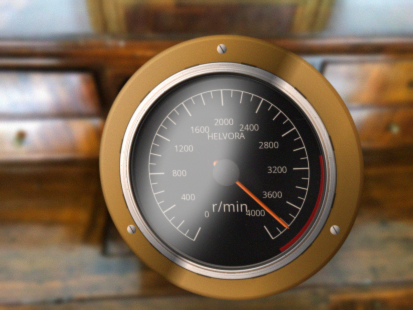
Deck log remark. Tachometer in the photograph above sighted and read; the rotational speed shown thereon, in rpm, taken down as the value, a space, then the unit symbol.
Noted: 3800 rpm
